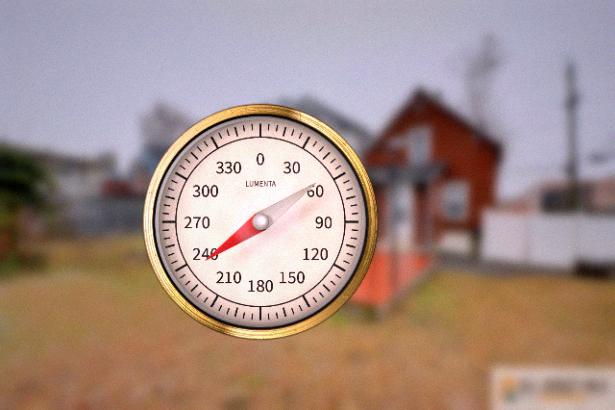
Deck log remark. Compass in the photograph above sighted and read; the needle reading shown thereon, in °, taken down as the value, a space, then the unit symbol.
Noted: 235 °
